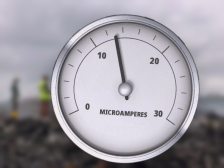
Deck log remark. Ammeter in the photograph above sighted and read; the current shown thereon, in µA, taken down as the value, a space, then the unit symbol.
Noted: 13 µA
